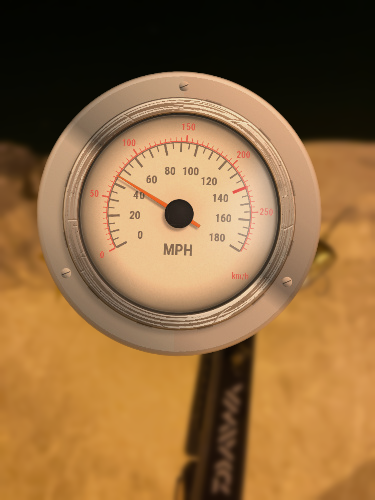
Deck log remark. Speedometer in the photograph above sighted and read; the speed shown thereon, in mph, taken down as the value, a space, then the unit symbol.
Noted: 45 mph
